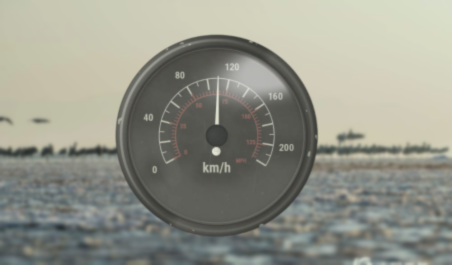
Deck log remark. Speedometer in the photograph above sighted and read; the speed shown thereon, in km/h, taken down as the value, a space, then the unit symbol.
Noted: 110 km/h
